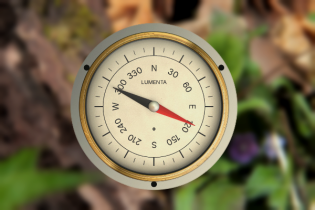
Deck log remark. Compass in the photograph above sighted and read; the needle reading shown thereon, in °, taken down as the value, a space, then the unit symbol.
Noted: 115 °
